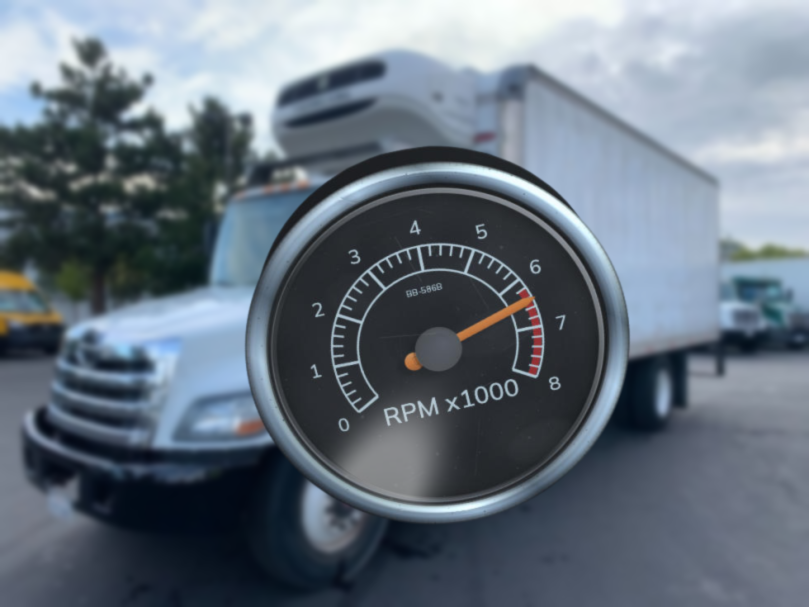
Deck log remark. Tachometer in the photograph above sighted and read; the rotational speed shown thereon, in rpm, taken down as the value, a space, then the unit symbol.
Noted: 6400 rpm
